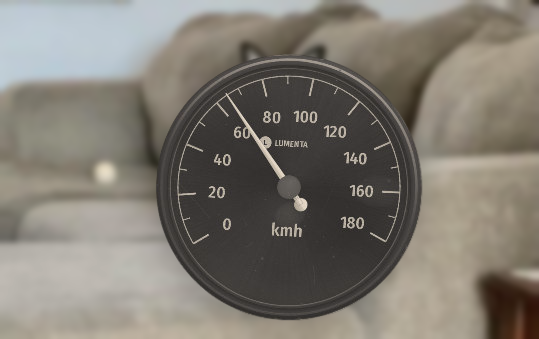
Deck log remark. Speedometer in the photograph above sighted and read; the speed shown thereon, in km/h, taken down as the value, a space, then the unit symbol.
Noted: 65 km/h
